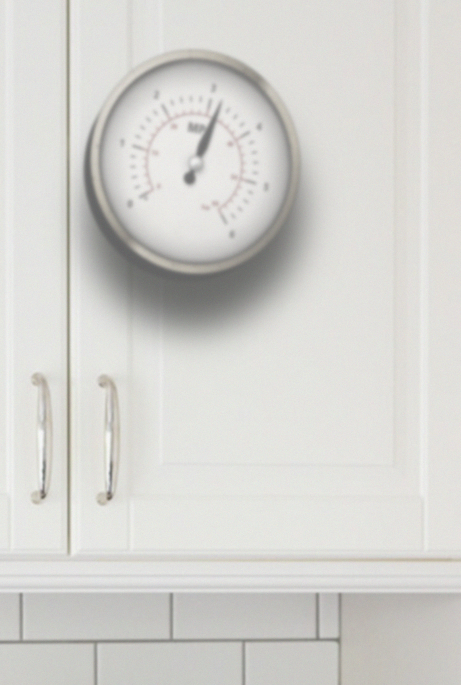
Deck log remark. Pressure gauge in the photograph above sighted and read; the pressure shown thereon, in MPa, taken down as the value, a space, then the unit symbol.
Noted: 3.2 MPa
